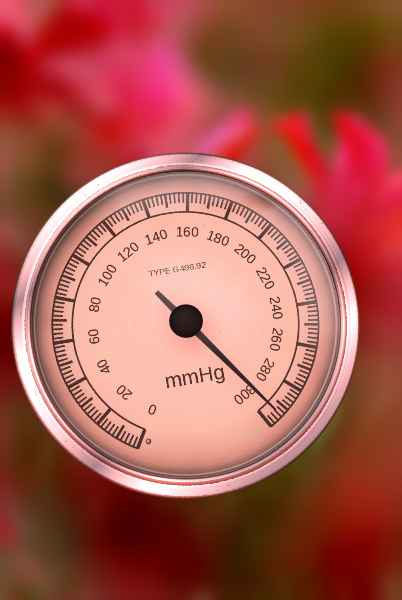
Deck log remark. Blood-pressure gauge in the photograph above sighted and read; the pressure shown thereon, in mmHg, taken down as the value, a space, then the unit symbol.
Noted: 294 mmHg
